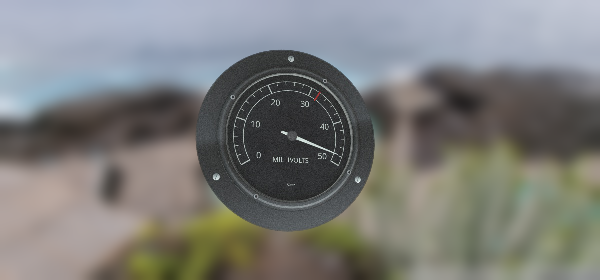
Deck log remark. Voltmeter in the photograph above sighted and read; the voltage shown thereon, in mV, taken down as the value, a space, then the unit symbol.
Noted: 48 mV
